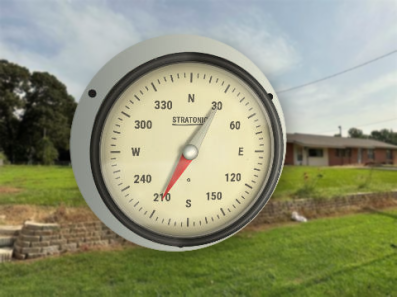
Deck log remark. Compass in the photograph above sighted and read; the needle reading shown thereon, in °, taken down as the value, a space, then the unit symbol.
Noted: 210 °
